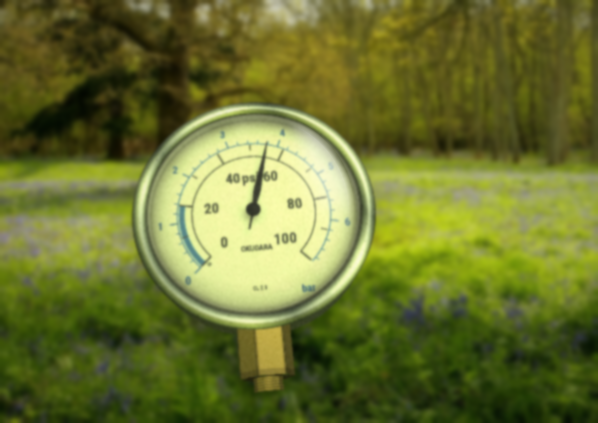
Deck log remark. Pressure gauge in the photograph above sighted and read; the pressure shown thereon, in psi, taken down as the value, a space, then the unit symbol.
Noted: 55 psi
